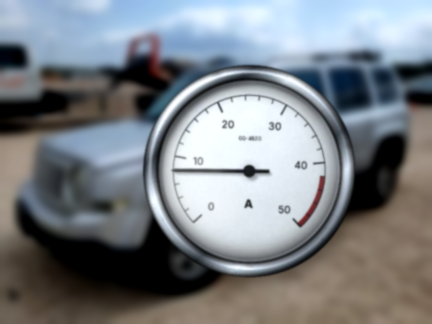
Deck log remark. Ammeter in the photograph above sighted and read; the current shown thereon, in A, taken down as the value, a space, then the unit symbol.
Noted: 8 A
